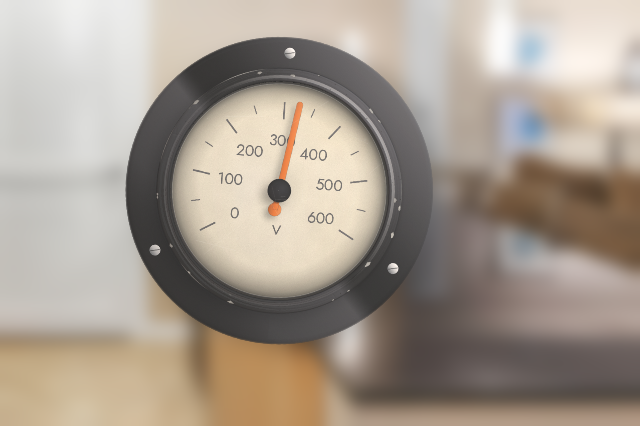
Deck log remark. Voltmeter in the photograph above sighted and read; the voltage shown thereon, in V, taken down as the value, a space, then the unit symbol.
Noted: 325 V
